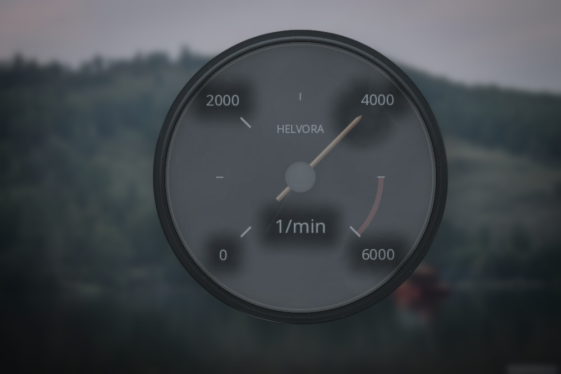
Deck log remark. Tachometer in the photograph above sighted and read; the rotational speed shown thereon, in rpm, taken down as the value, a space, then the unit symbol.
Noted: 4000 rpm
